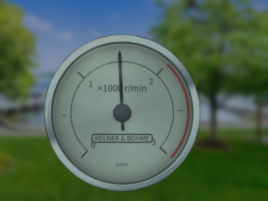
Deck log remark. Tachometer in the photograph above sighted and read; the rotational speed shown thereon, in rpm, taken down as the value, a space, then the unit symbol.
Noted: 1500 rpm
